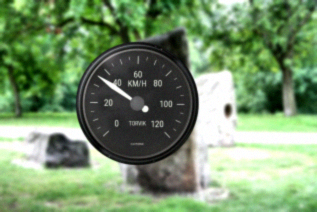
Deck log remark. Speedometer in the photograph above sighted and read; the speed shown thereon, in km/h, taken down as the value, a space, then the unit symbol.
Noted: 35 km/h
